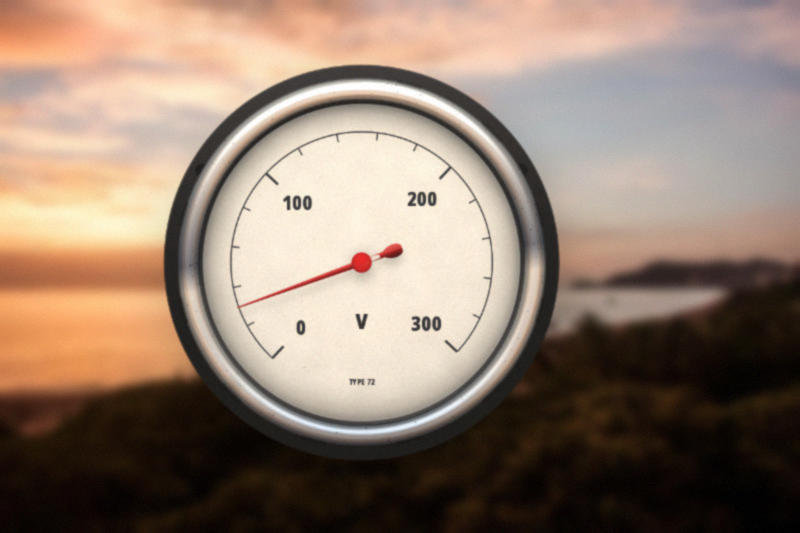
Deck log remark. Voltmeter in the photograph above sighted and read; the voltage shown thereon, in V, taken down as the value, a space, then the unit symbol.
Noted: 30 V
